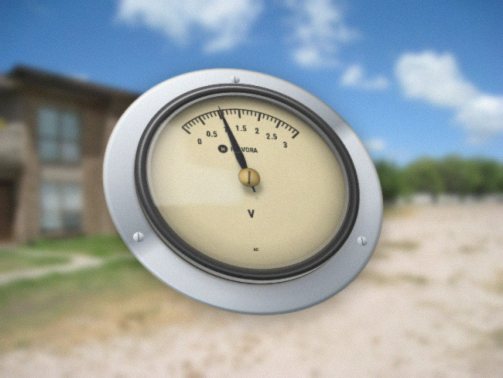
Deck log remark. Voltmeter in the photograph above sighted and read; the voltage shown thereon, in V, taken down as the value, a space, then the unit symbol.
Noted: 1 V
